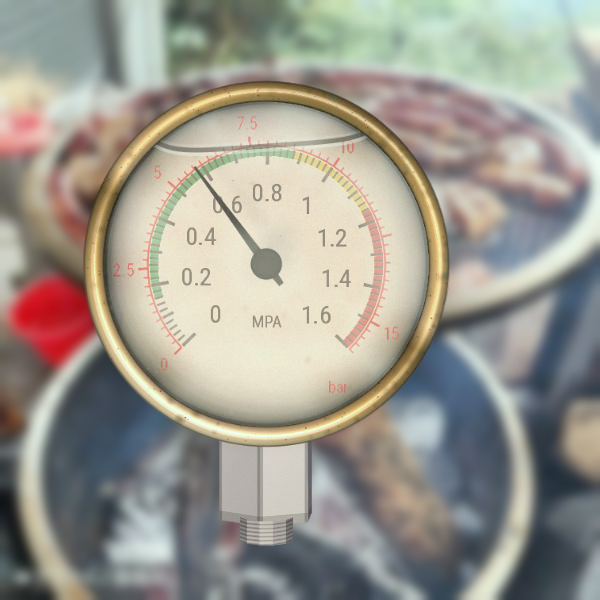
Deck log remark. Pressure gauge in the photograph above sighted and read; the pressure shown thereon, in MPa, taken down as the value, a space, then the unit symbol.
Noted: 0.58 MPa
